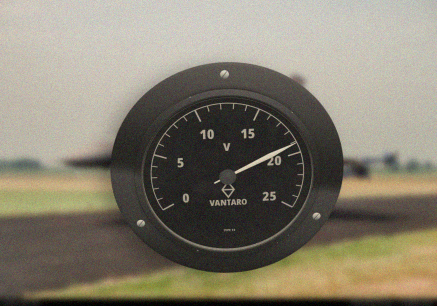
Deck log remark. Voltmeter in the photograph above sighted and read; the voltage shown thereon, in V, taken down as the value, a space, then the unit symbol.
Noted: 19 V
